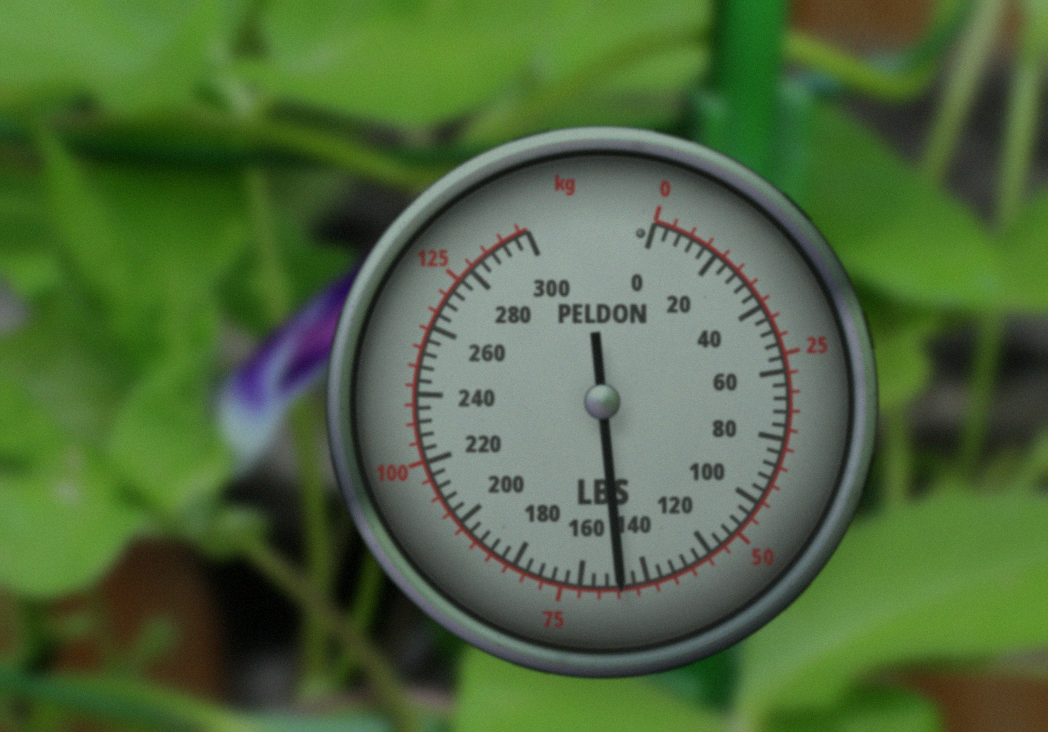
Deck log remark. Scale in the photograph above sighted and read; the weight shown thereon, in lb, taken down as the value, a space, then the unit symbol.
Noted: 148 lb
